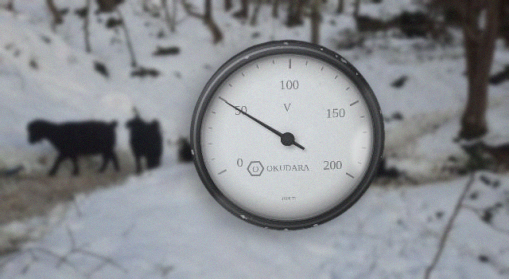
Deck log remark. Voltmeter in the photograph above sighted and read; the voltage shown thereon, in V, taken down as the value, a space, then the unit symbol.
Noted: 50 V
